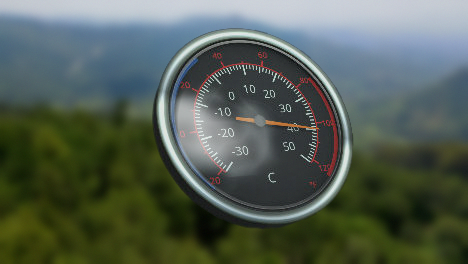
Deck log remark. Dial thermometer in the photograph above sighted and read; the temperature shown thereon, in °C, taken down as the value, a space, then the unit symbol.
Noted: 40 °C
